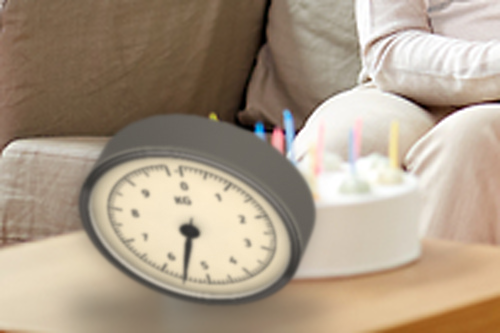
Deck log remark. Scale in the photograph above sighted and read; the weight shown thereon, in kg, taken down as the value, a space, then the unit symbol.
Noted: 5.5 kg
